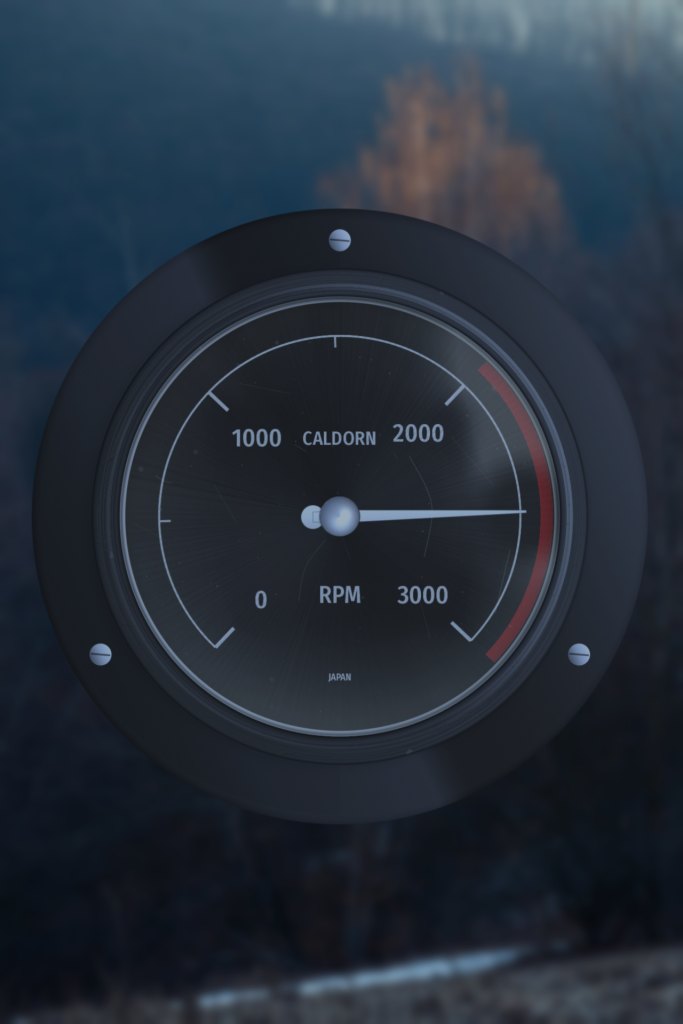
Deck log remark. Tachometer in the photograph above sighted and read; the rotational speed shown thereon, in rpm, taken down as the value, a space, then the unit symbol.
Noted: 2500 rpm
